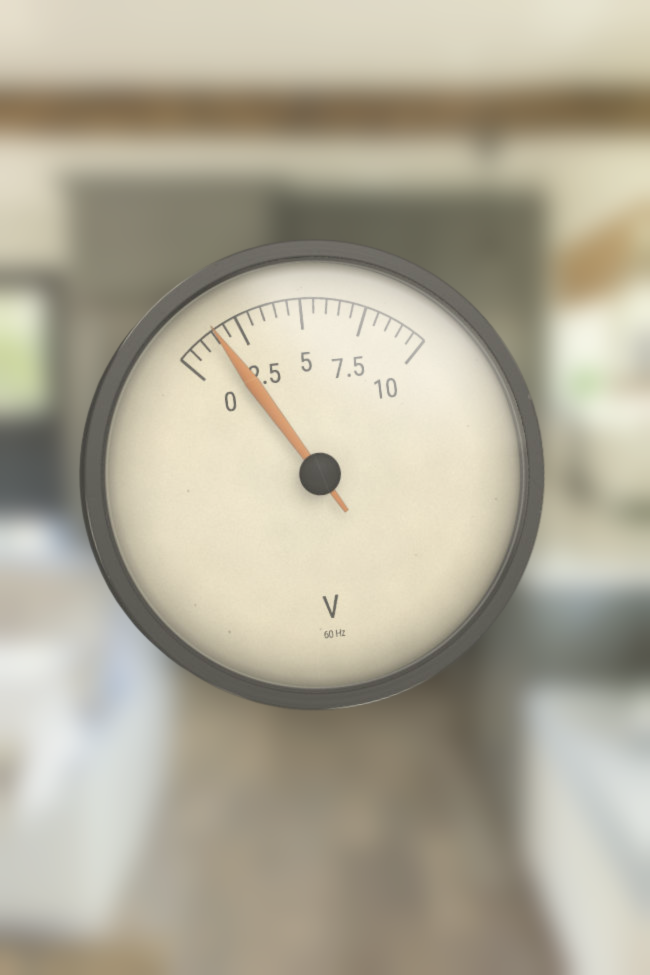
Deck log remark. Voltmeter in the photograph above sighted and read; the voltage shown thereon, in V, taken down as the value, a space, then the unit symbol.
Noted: 1.5 V
